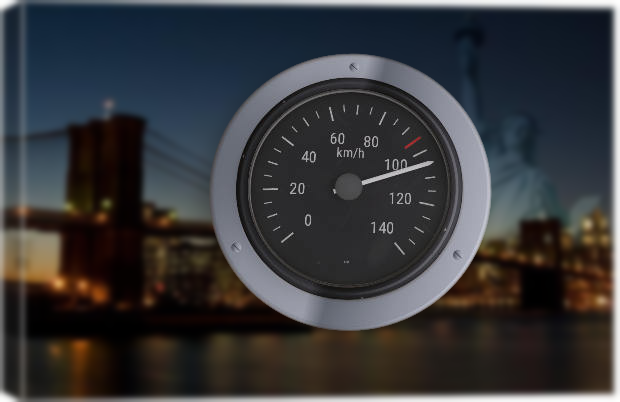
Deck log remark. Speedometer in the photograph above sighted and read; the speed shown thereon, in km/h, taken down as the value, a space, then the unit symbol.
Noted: 105 km/h
